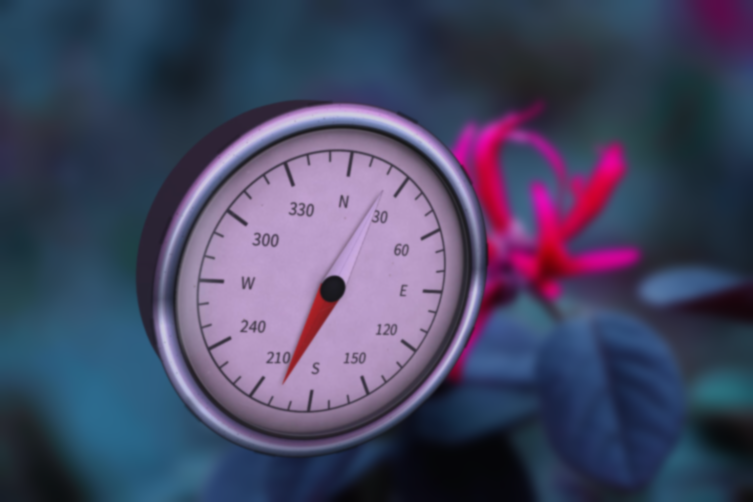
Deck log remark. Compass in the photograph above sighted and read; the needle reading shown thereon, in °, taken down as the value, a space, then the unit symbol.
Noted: 200 °
